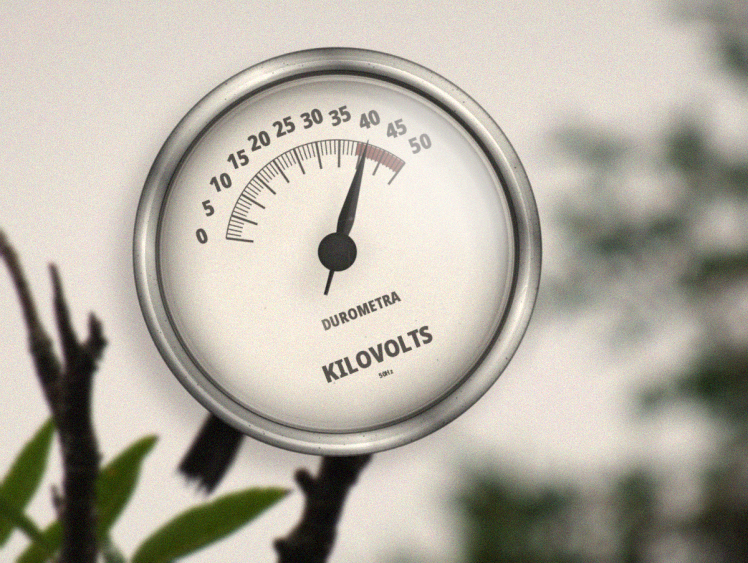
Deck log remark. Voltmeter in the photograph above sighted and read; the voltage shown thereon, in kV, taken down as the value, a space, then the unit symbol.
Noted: 41 kV
